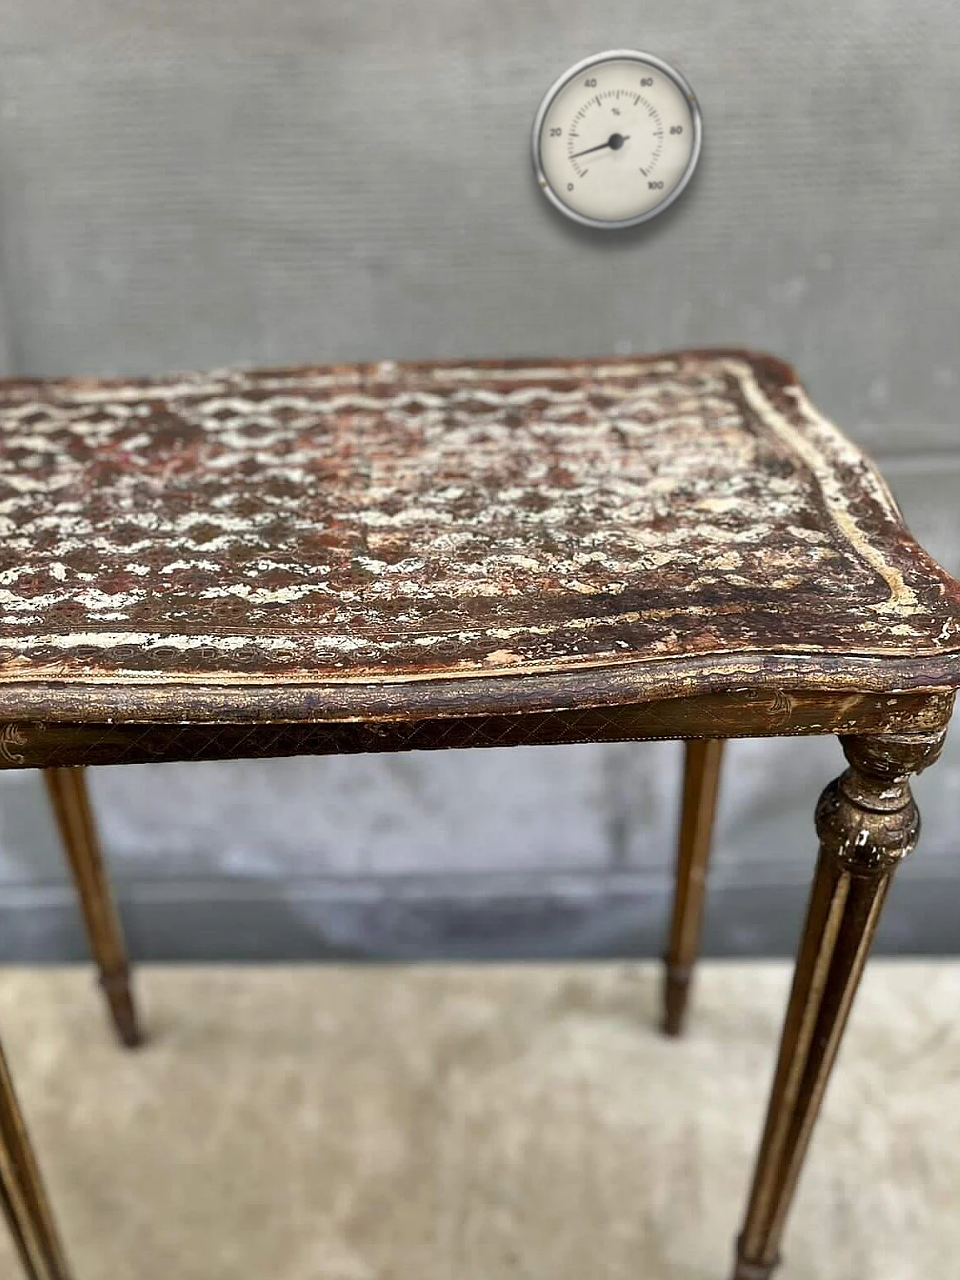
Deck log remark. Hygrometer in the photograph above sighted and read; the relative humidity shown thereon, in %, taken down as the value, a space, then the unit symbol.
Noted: 10 %
